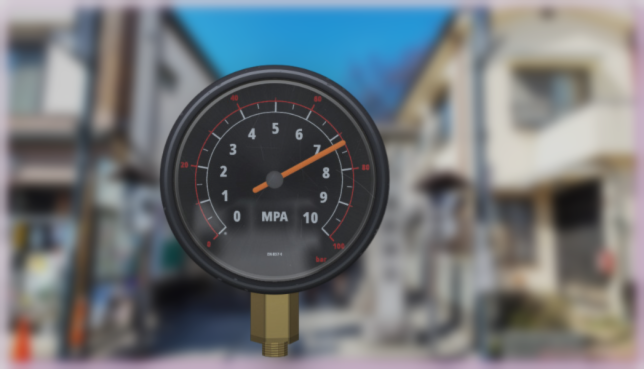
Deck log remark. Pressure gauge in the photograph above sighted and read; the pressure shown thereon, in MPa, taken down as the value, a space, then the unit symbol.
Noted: 7.25 MPa
